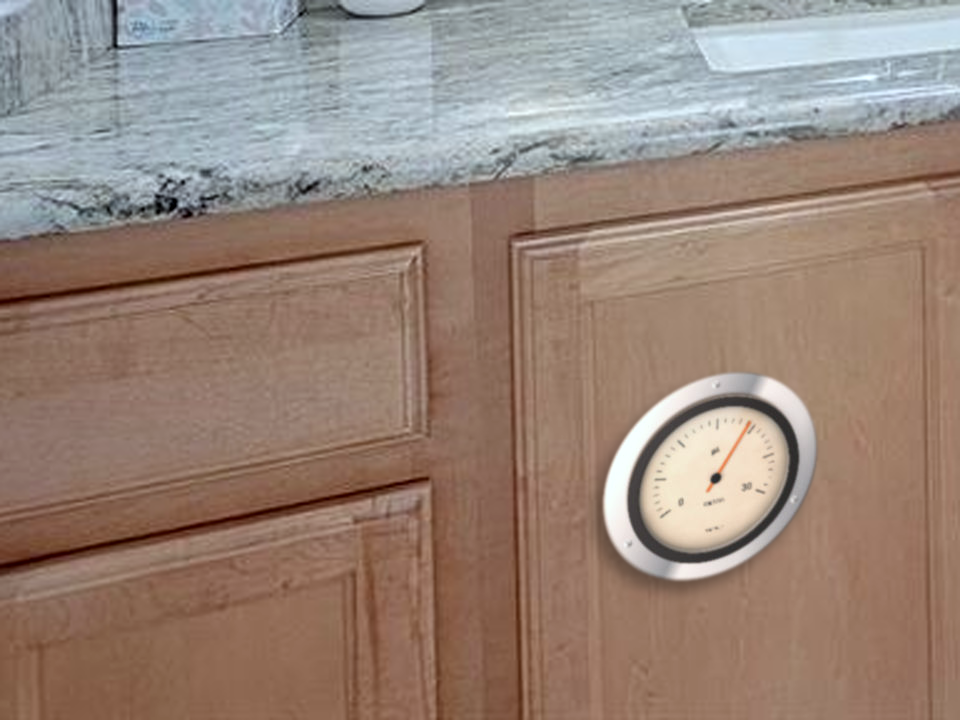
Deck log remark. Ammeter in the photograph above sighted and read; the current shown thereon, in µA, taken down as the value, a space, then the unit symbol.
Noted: 19 µA
